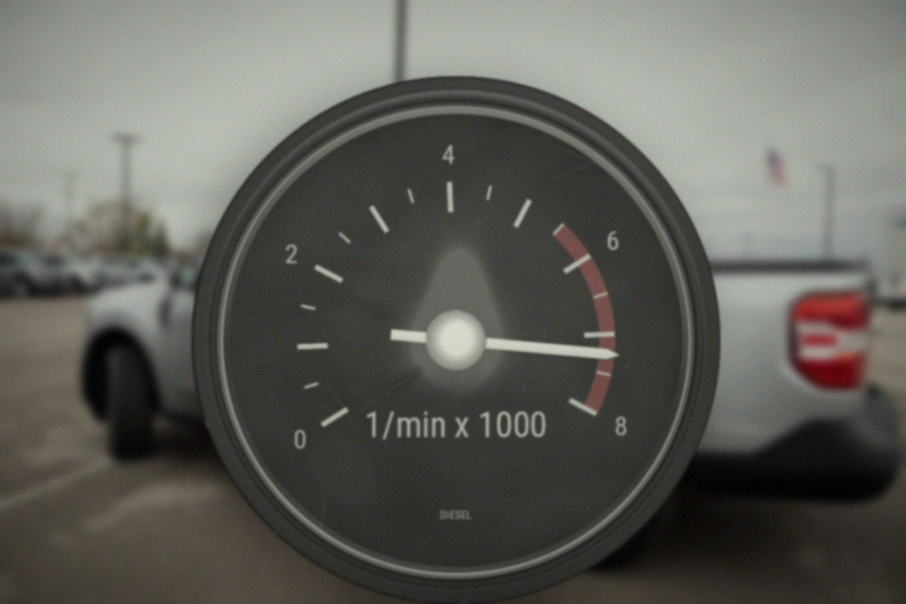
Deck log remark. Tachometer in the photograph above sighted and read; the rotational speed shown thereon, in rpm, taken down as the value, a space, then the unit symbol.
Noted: 7250 rpm
